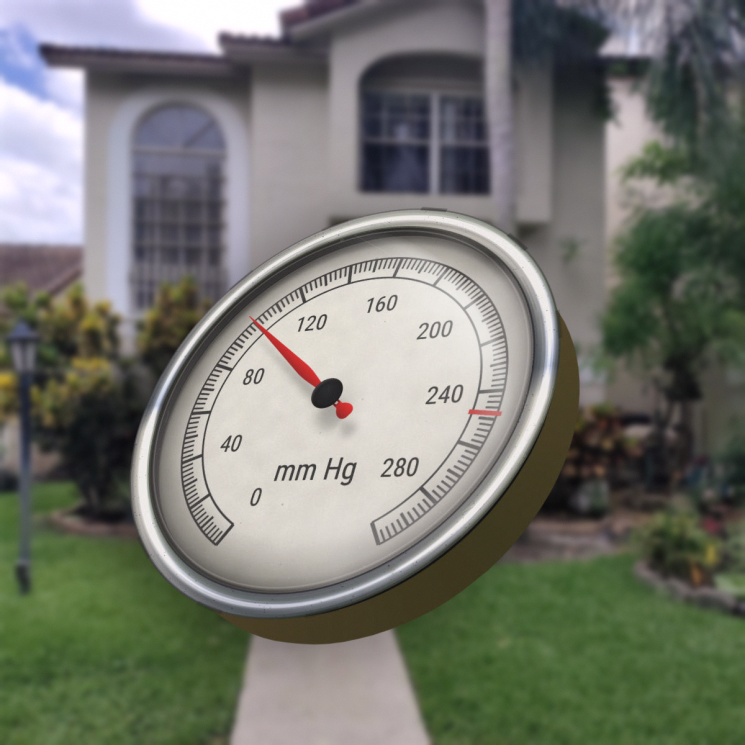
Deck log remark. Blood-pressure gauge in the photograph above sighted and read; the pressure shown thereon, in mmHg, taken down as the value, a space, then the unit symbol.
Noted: 100 mmHg
